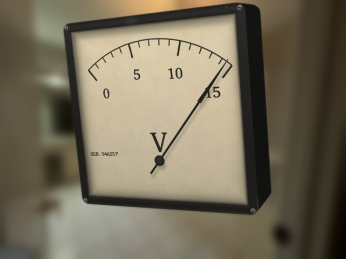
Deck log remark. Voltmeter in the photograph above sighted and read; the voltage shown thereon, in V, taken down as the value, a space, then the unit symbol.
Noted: 14.5 V
